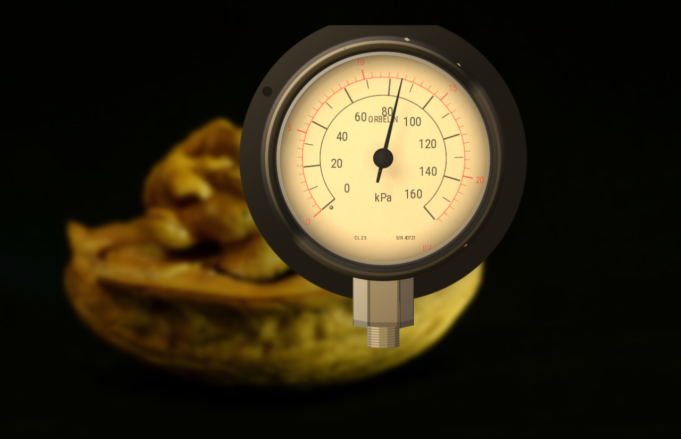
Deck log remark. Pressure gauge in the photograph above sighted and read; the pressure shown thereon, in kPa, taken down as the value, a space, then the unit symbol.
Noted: 85 kPa
